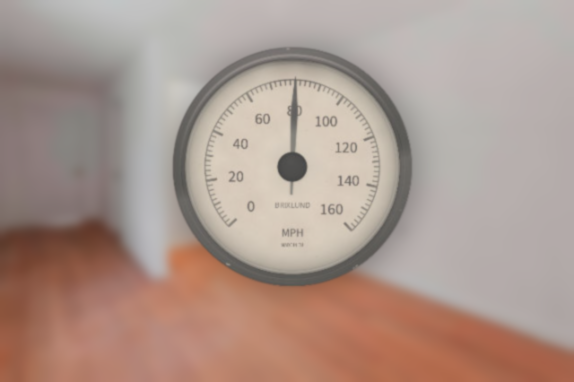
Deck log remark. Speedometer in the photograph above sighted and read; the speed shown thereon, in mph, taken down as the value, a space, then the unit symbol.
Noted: 80 mph
